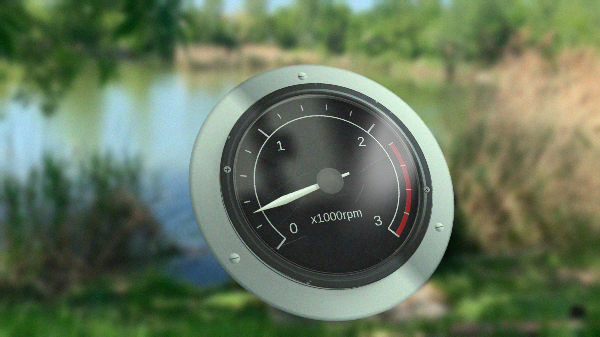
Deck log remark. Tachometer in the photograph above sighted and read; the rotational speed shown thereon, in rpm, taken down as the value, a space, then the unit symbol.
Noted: 300 rpm
